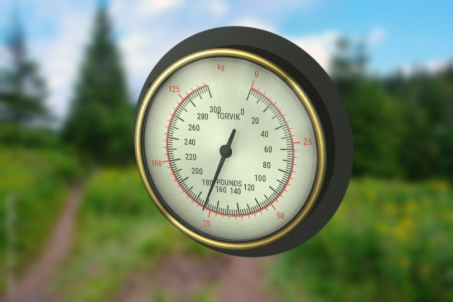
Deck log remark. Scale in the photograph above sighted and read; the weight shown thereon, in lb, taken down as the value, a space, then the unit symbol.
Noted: 170 lb
